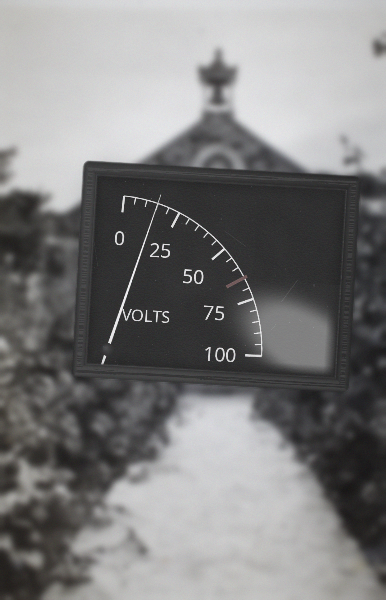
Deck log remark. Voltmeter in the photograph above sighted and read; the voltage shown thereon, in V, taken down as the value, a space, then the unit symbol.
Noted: 15 V
